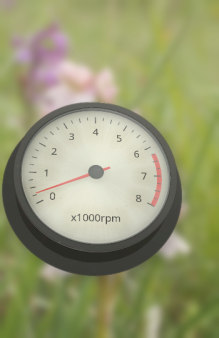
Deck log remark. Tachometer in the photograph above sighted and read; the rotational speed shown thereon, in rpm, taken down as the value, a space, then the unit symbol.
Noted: 250 rpm
